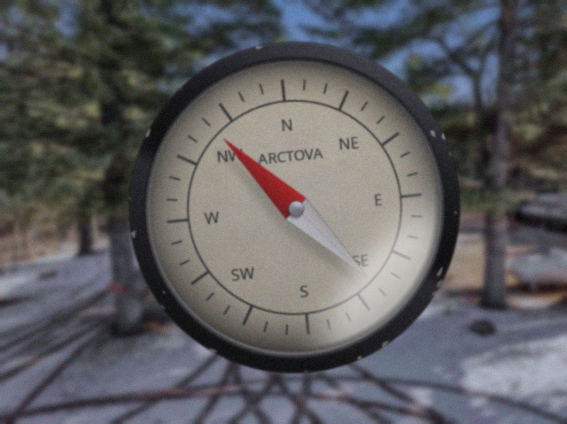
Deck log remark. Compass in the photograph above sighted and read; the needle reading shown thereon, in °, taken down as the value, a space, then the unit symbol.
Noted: 320 °
